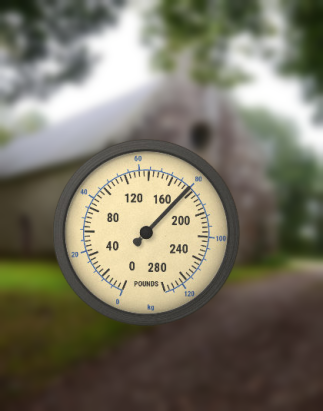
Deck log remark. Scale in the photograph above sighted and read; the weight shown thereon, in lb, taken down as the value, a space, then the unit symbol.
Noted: 176 lb
